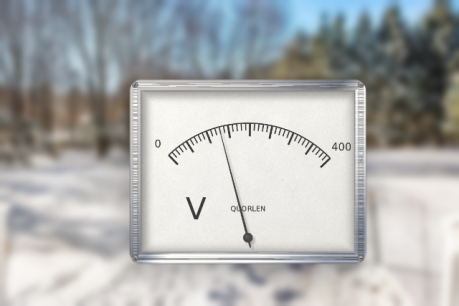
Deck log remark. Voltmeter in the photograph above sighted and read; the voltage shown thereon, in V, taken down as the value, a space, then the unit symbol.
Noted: 130 V
